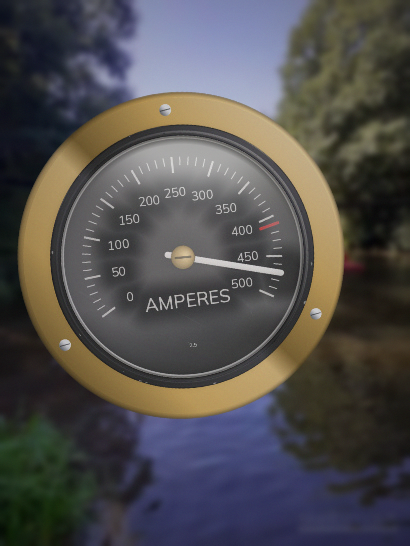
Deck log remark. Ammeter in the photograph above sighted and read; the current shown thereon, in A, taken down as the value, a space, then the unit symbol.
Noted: 470 A
